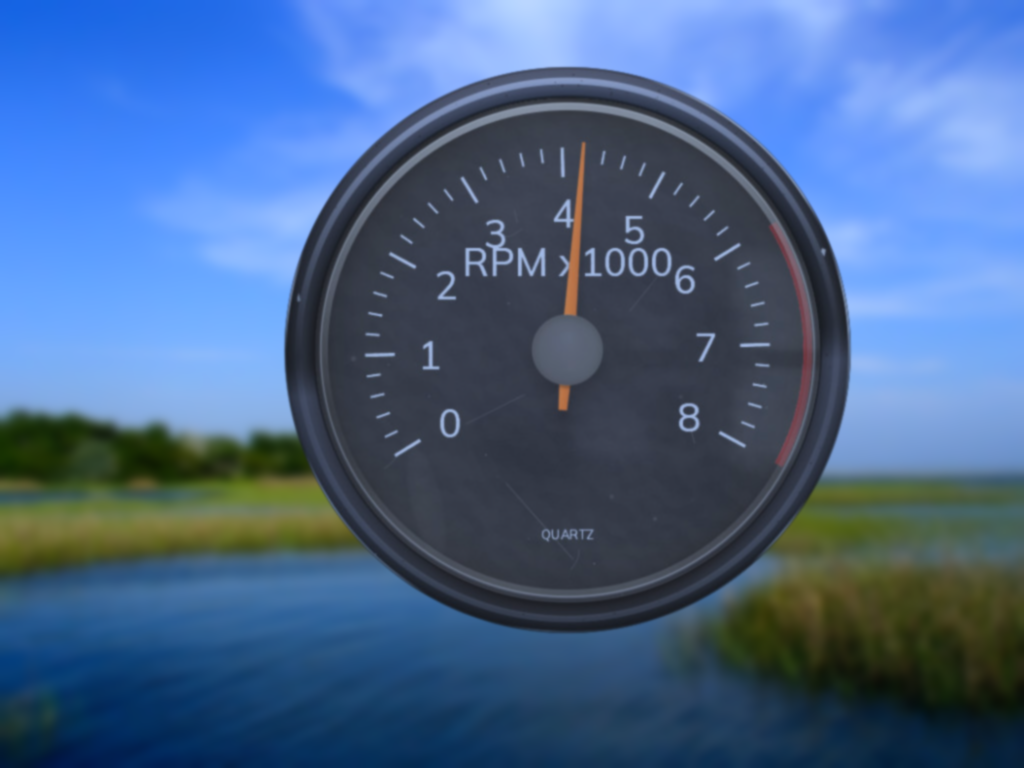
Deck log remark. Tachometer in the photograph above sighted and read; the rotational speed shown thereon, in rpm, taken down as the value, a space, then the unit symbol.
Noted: 4200 rpm
